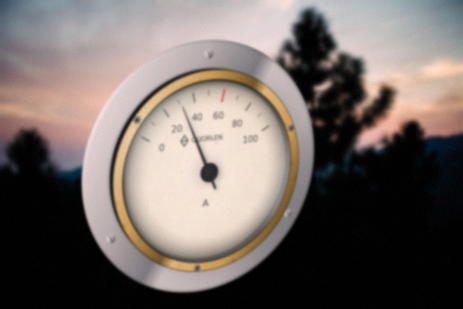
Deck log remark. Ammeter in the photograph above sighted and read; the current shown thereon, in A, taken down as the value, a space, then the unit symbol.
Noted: 30 A
